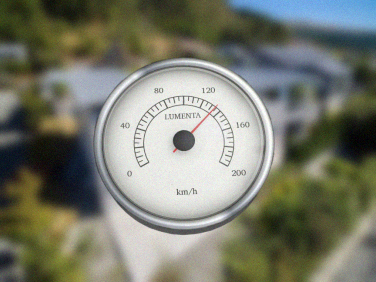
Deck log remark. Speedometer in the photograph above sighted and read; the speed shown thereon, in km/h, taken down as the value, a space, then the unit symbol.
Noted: 135 km/h
